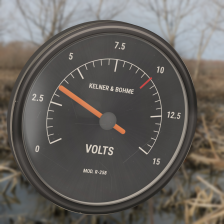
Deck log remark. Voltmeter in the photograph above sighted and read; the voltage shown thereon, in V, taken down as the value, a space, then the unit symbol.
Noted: 3.5 V
